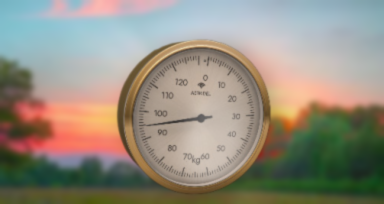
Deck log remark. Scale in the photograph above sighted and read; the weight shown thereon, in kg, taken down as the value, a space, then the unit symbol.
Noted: 95 kg
